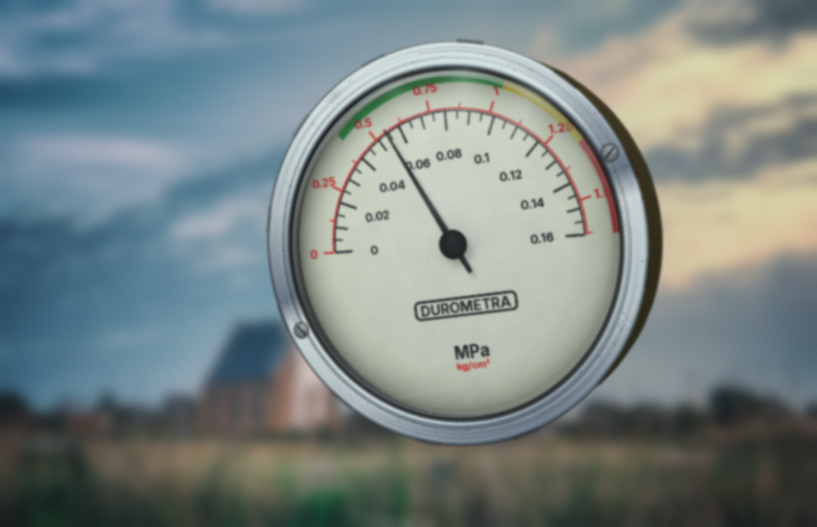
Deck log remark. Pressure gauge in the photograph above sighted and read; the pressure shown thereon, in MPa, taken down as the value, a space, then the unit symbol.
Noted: 0.055 MPa
